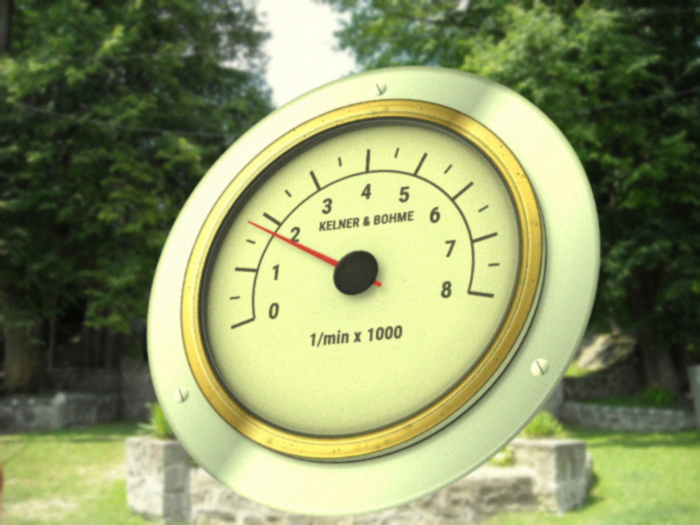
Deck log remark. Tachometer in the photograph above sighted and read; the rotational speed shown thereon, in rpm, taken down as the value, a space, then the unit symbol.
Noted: 1750 rpm
